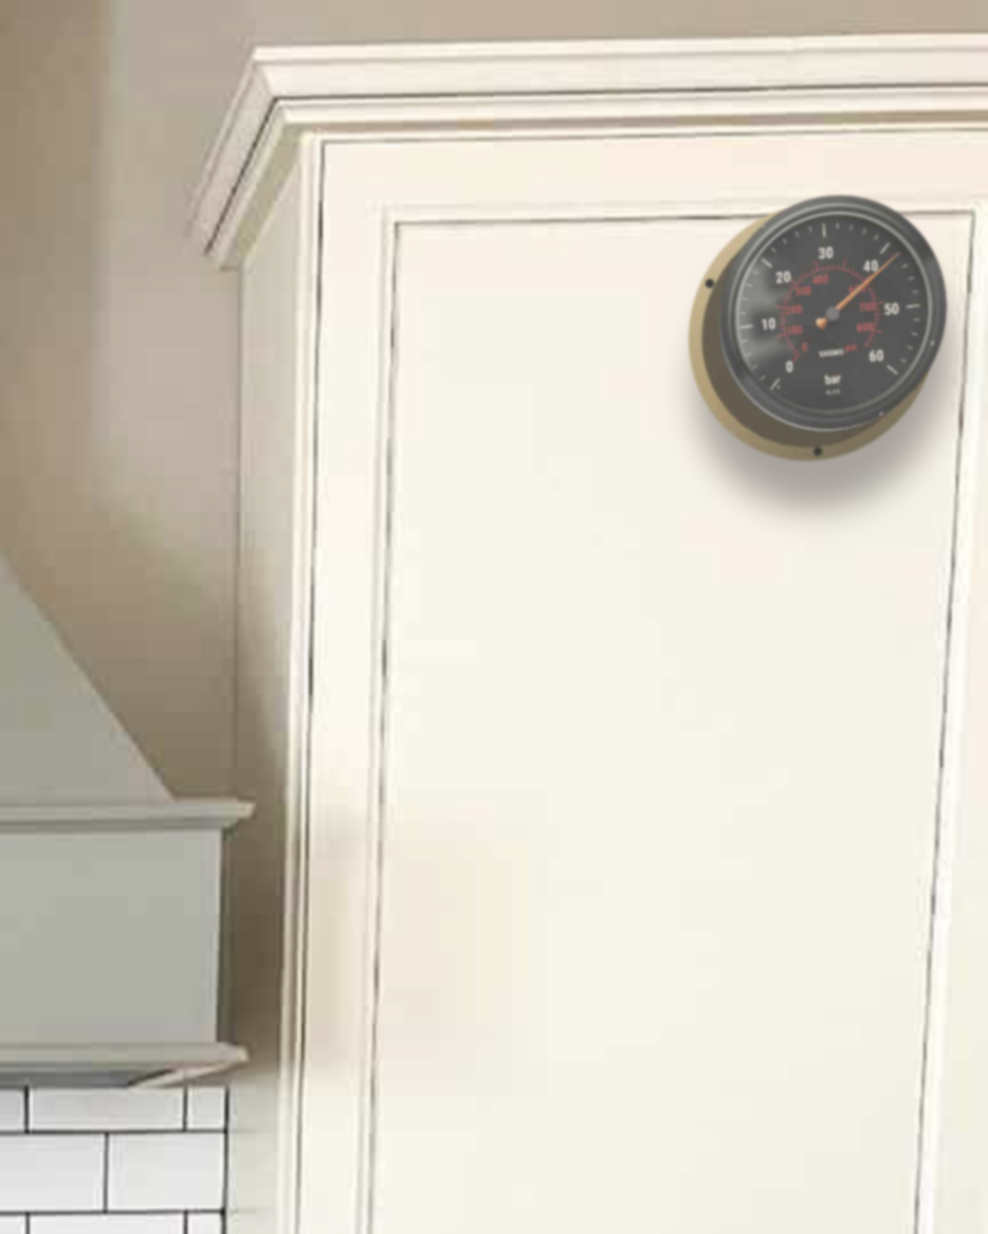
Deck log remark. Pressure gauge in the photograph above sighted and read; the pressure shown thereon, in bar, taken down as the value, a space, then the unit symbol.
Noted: 42 bar
